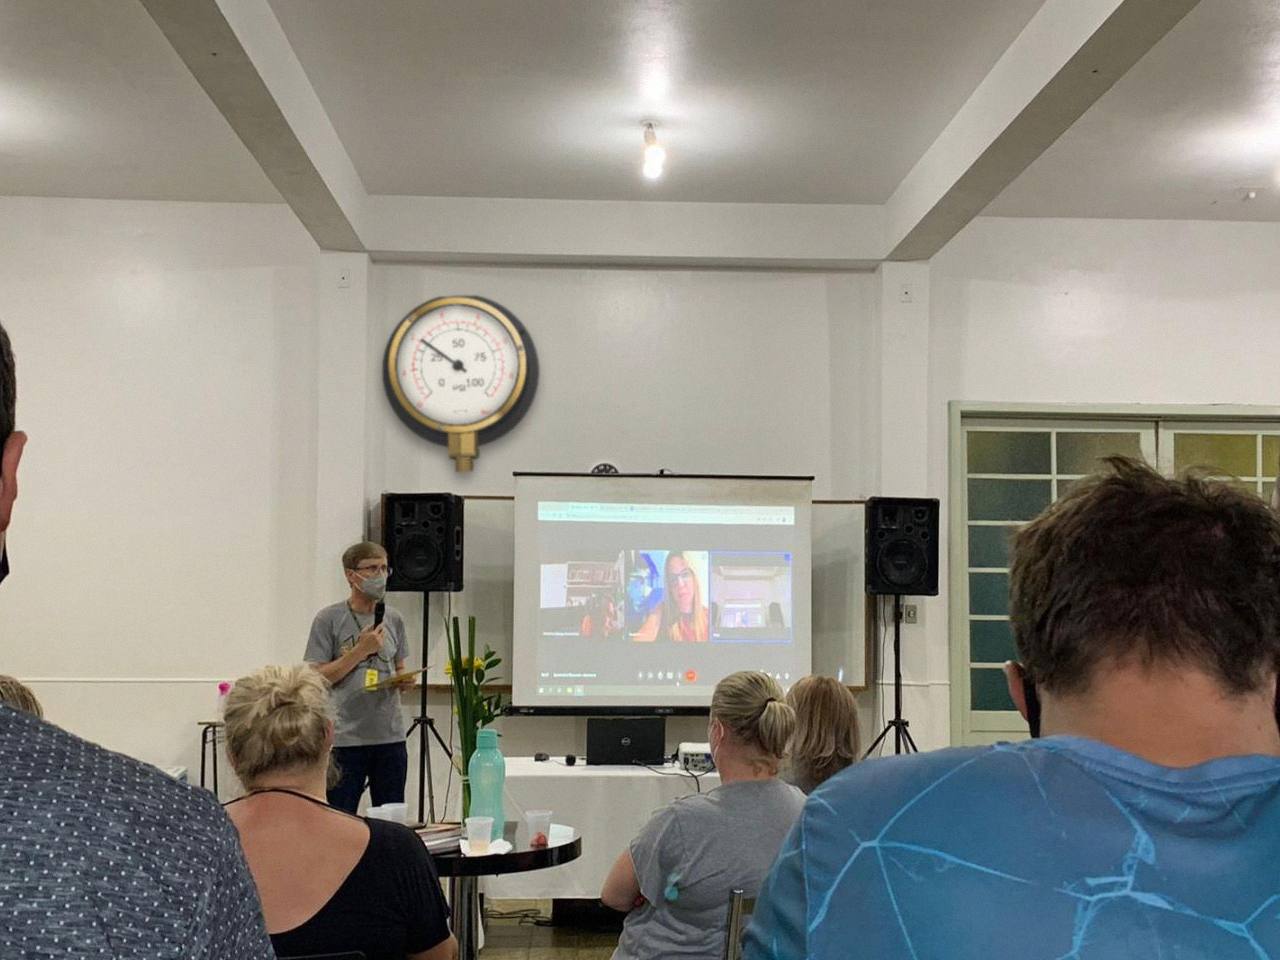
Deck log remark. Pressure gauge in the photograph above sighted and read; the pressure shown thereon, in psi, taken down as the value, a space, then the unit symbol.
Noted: 30 psi
